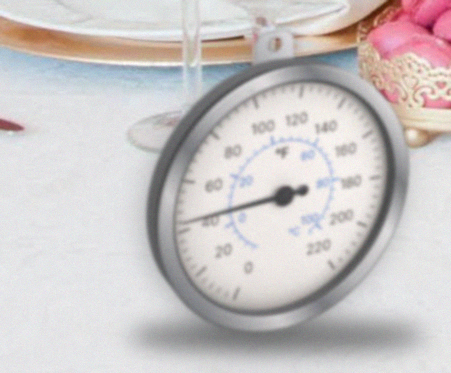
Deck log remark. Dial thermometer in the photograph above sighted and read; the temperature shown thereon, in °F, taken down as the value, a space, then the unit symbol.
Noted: 44 °F
